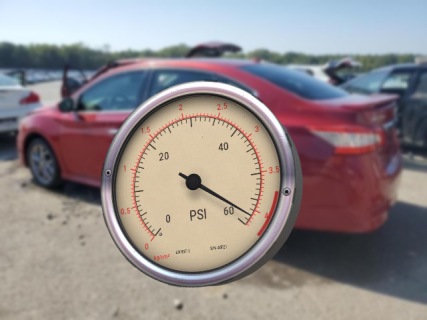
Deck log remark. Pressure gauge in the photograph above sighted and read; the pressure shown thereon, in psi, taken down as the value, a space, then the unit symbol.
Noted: 58 psi
